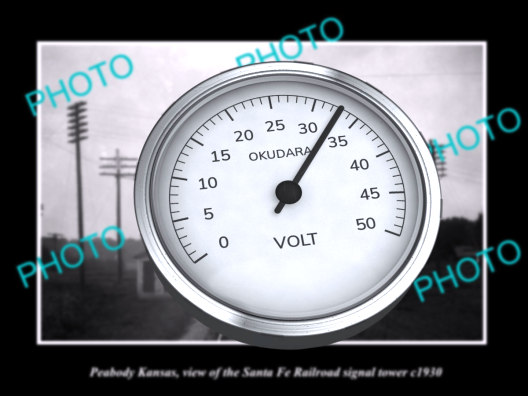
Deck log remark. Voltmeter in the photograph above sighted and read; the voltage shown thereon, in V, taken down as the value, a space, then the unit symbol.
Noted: 33 V
